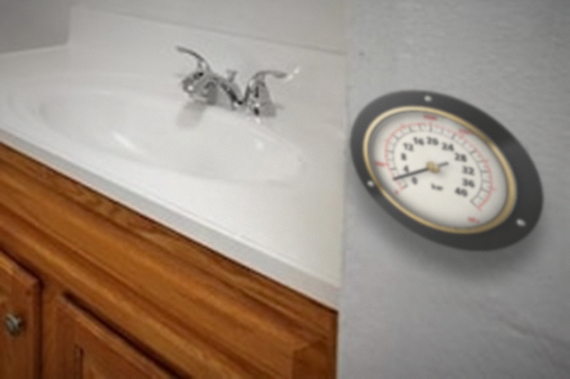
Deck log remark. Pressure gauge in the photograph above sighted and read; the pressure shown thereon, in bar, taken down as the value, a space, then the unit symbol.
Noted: 2 bar
